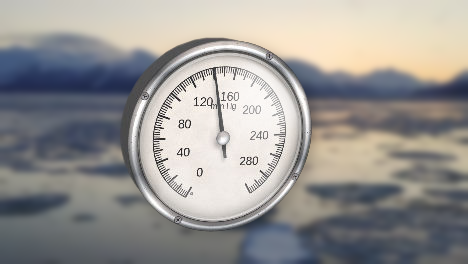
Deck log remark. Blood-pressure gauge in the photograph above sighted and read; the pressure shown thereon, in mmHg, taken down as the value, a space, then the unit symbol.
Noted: 140 mmHg
